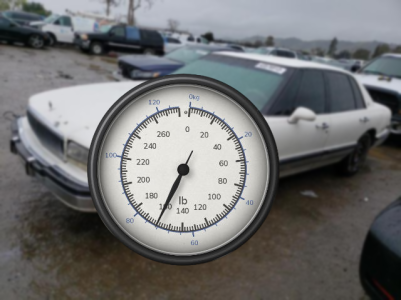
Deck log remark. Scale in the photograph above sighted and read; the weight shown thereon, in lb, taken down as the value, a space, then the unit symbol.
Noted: 160 lb
